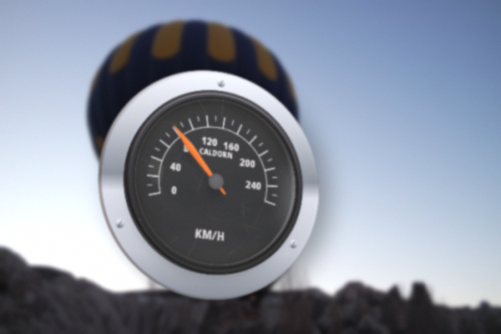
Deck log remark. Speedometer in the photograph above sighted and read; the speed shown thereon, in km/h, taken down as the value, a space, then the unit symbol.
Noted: 80 km/h
